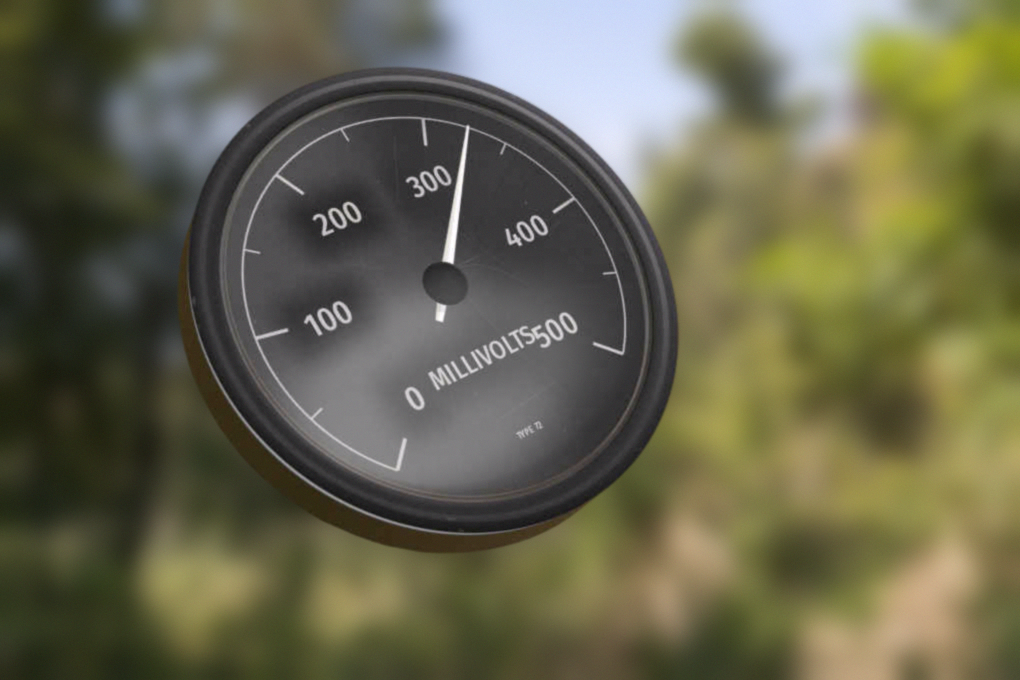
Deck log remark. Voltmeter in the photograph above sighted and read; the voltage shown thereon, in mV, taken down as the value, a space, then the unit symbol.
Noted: 325 mV
